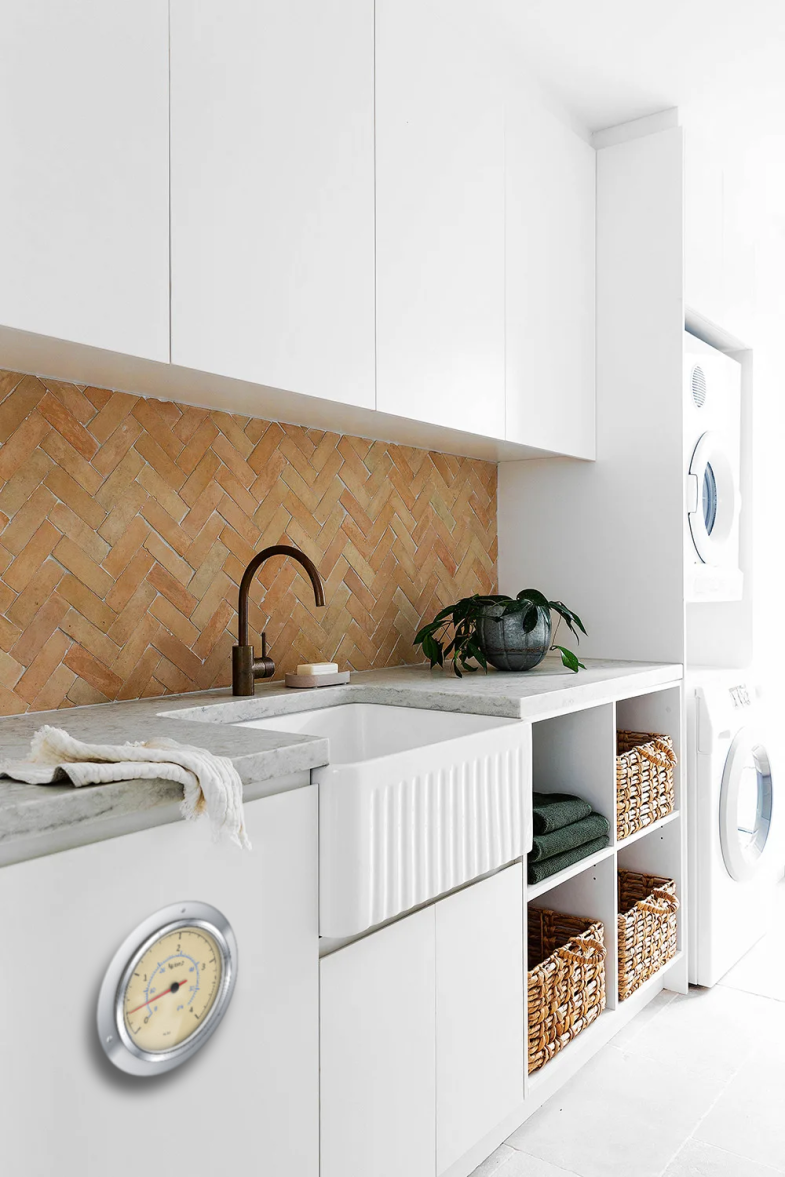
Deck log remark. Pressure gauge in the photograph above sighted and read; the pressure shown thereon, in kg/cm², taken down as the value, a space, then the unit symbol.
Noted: 0.4 kg/cm²
